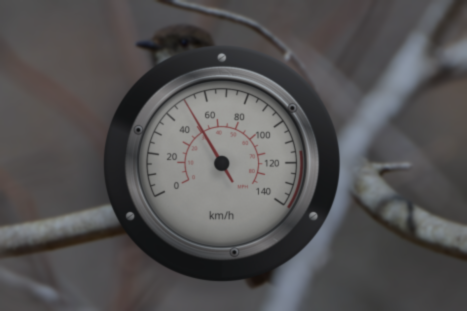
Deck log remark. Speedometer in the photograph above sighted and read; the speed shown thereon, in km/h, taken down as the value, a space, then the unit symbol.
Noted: 50 km/h
